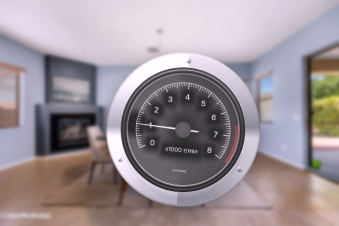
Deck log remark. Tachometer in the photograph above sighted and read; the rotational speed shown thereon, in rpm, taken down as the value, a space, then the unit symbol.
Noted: 1000 rpm
